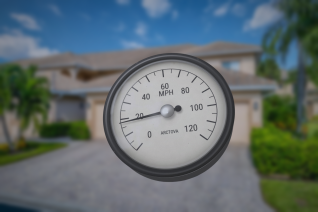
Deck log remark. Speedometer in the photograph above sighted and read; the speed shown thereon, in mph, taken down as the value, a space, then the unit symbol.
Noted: 17.5 mph
